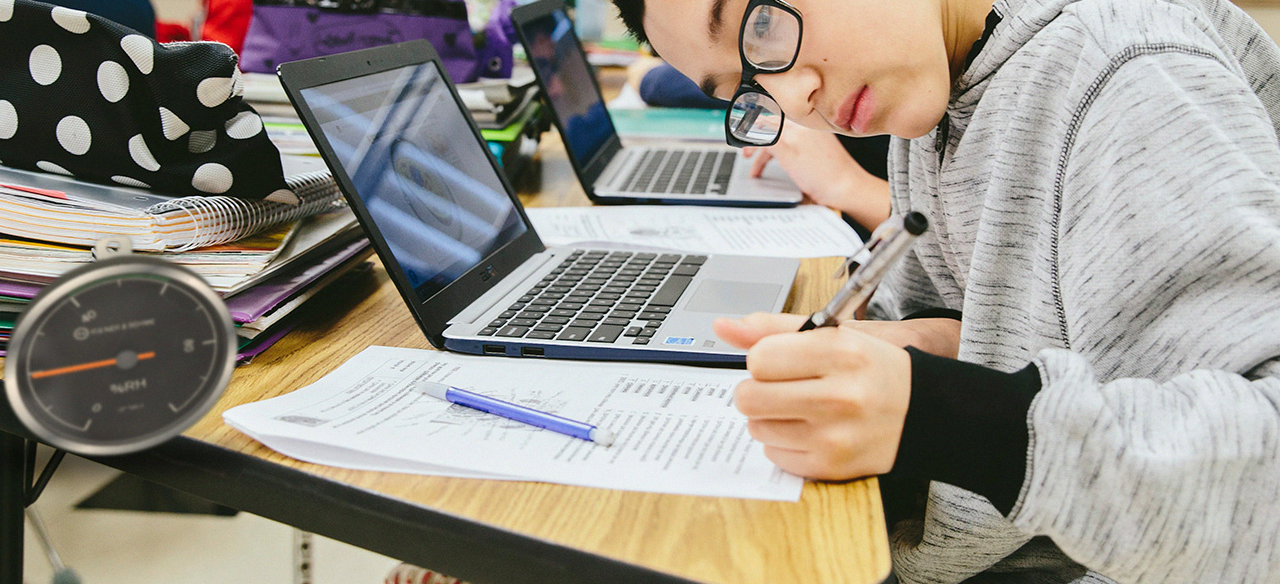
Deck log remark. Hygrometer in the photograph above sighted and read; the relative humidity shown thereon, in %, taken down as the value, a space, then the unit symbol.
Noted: 20 %
